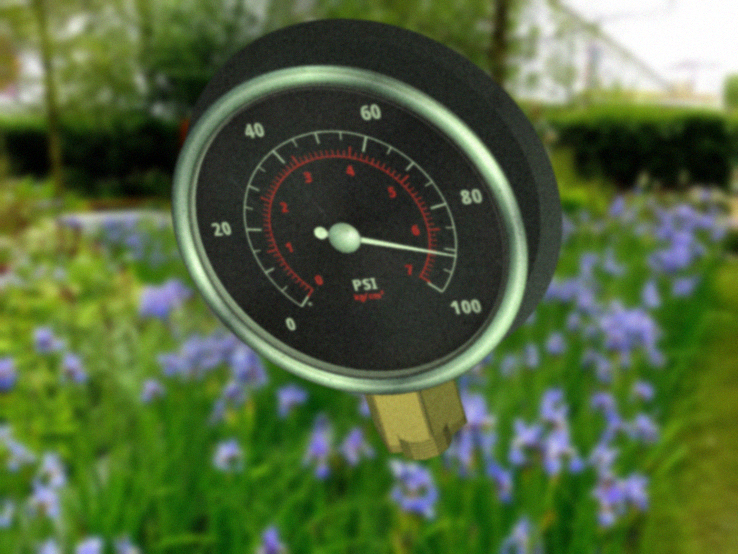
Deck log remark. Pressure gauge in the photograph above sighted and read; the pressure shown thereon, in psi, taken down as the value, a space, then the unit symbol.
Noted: 90 psi
